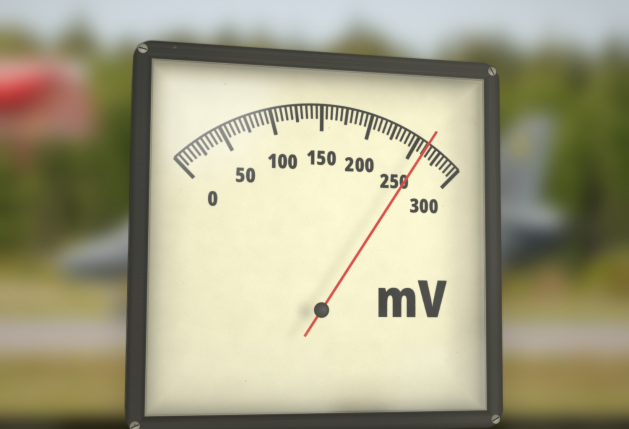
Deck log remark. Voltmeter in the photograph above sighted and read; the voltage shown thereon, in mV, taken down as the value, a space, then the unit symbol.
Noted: 260 mV
